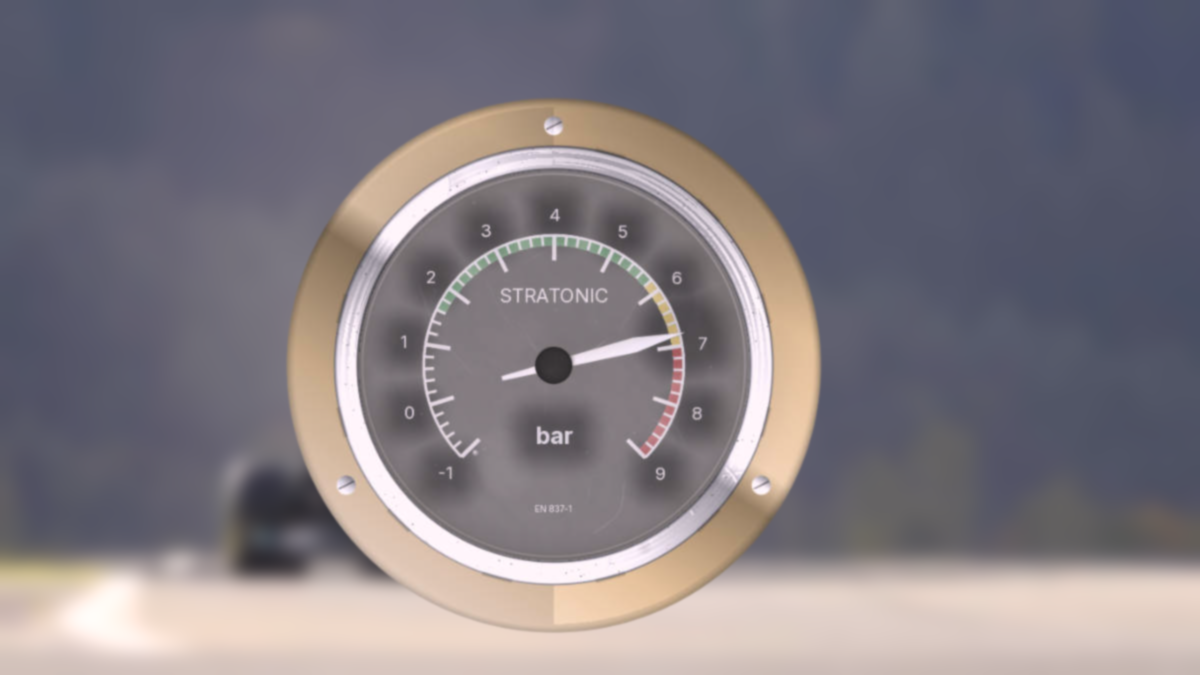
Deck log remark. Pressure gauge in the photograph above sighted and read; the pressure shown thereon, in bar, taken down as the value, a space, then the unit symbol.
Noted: 6.8 bar
